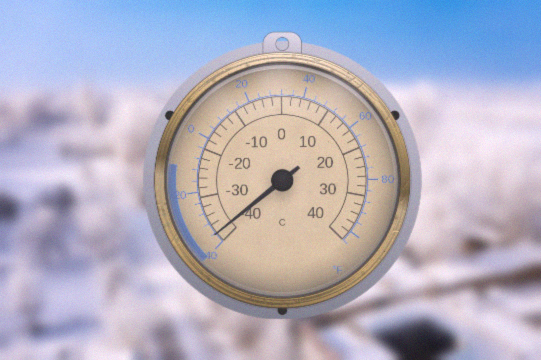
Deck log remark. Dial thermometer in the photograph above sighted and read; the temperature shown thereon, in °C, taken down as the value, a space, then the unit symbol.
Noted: -38 °C
